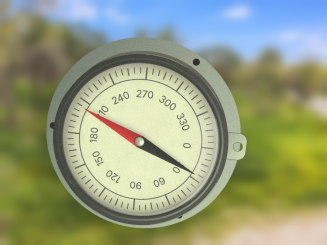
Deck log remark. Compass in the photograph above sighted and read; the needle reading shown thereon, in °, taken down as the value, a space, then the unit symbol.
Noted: 205 °
